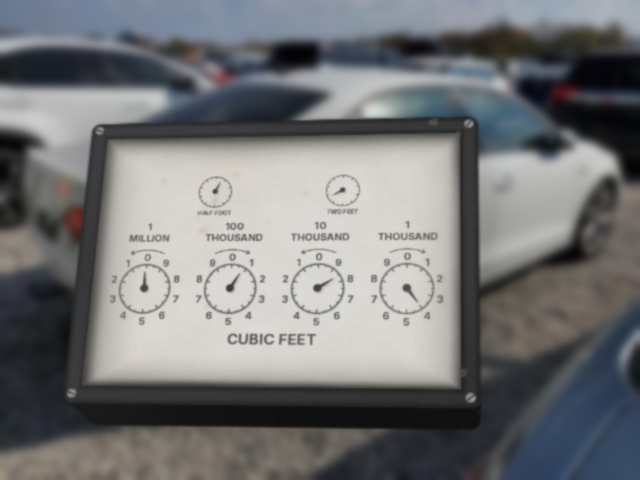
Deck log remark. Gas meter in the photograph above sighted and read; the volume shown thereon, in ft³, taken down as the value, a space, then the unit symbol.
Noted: 8400 ft³
